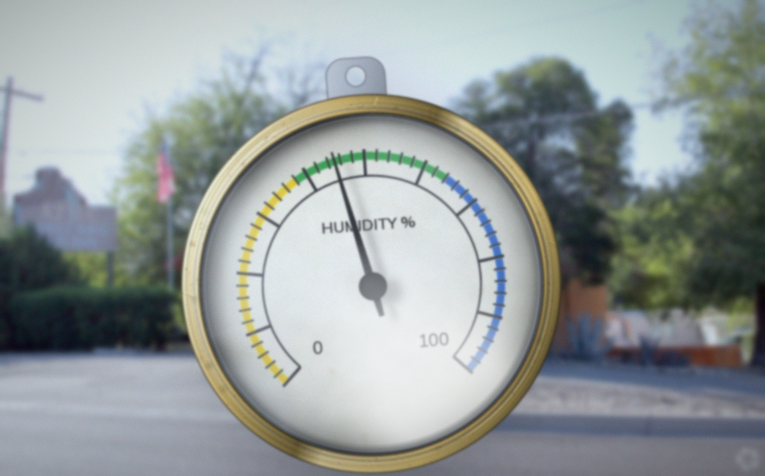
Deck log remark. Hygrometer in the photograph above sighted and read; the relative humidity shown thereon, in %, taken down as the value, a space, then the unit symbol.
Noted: 45 %
